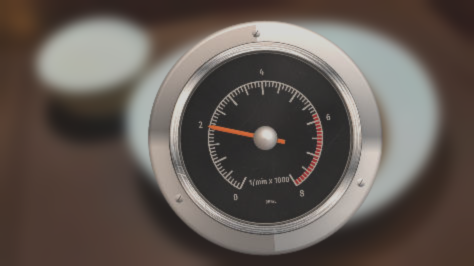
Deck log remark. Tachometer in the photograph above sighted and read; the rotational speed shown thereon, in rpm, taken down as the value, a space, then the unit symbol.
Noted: 2000 rpm
